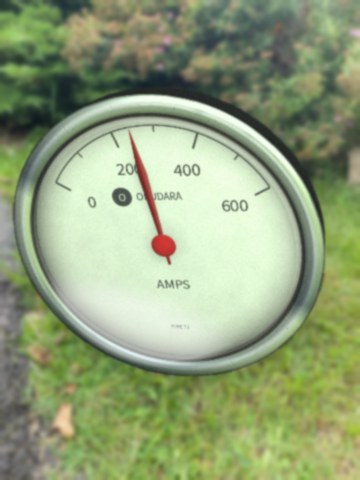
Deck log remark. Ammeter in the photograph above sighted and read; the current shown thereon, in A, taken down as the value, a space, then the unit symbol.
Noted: 250 A
